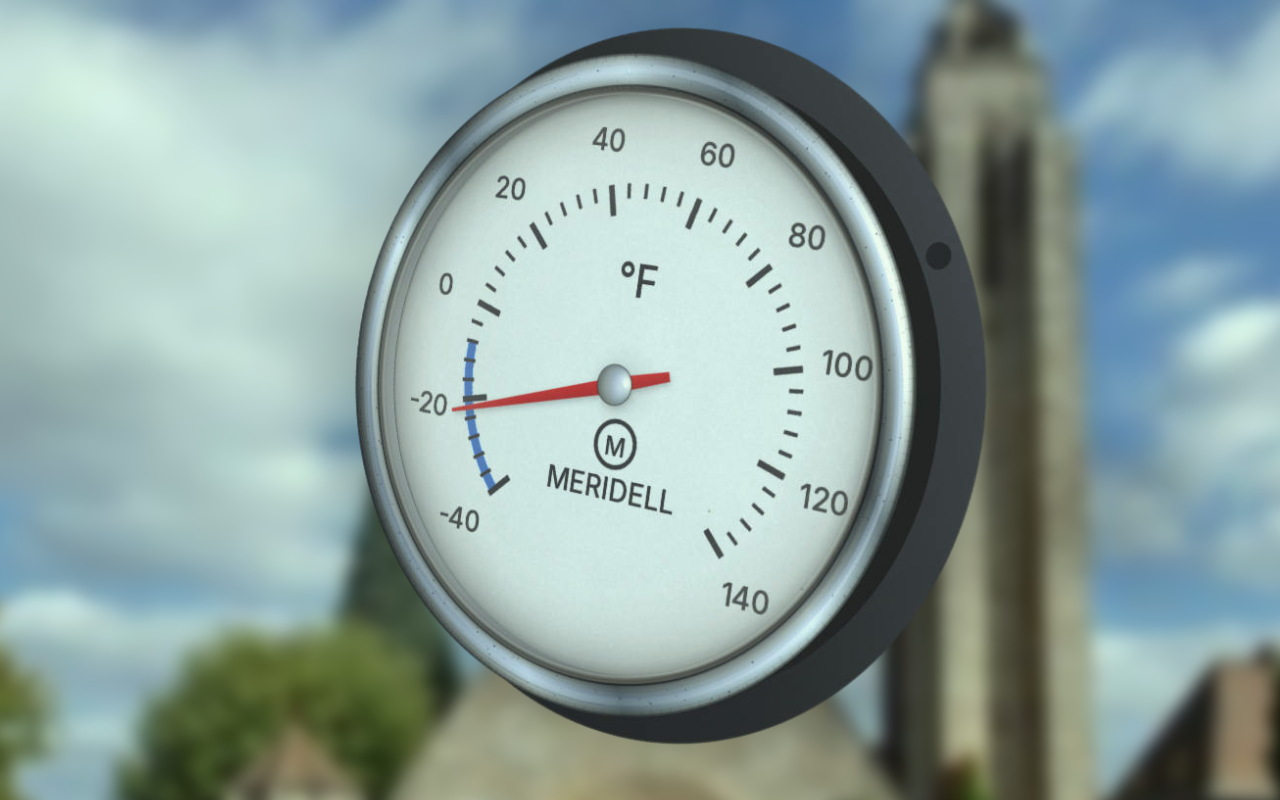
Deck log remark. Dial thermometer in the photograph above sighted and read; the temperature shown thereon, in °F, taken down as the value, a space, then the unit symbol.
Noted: -22 °F
